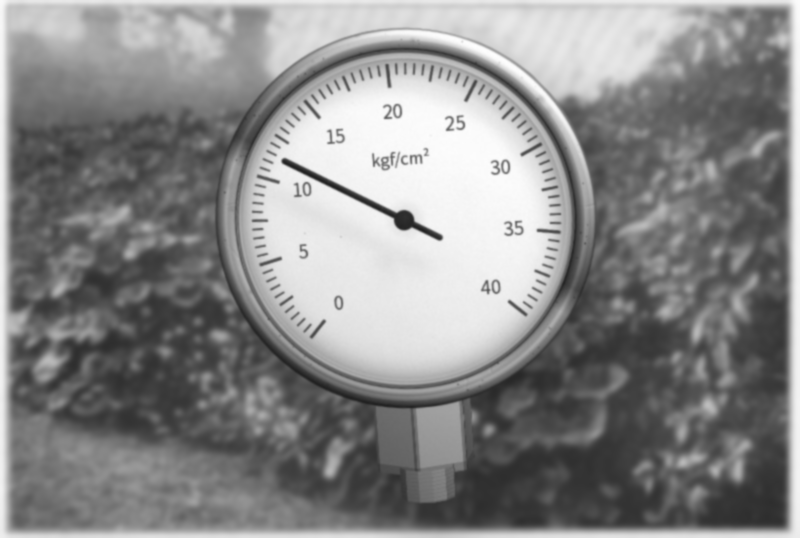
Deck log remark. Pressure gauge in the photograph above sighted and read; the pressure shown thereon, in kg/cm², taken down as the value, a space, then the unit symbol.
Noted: 11.5 kg/cm²
